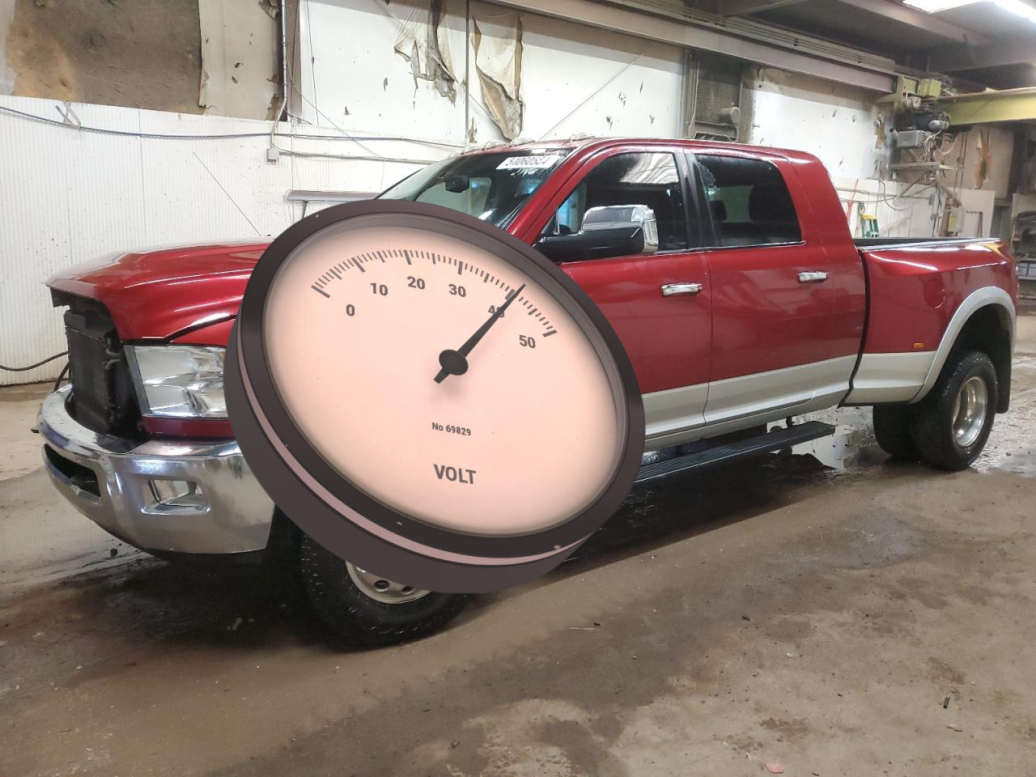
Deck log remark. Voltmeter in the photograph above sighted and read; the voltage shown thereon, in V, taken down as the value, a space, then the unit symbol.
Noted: 41 V
